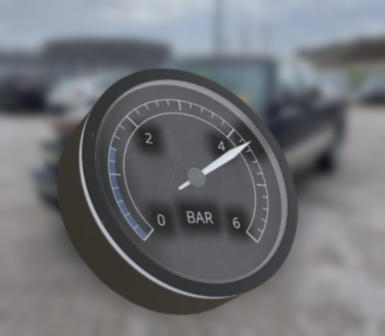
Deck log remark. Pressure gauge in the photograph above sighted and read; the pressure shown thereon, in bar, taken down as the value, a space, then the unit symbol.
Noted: 4.3 bar
